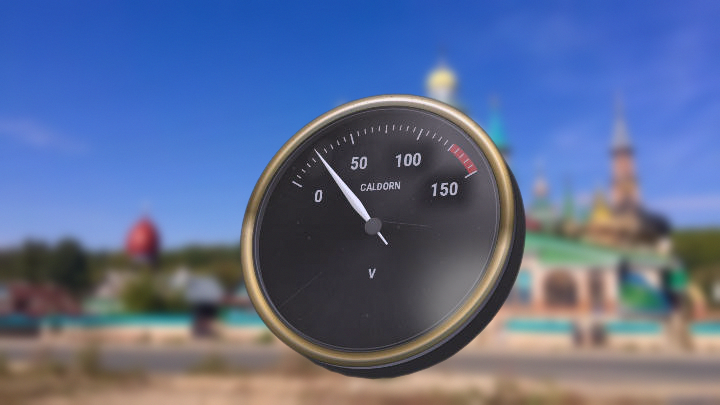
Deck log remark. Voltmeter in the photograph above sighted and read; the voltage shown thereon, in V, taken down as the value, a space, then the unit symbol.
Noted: 25 V
